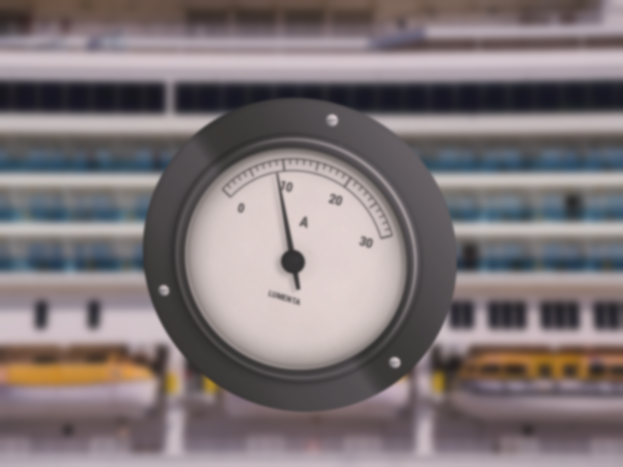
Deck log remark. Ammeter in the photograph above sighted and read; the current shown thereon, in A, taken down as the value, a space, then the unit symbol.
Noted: 9 A
